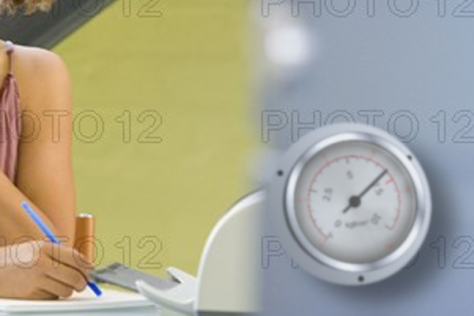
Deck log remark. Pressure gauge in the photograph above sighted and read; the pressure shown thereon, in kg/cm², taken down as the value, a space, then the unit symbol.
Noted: 7 kg/cm²
